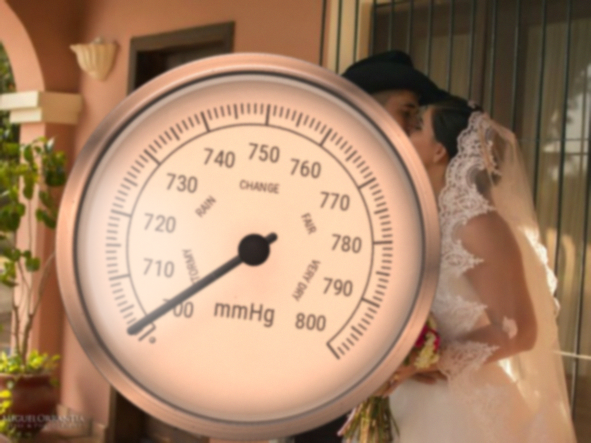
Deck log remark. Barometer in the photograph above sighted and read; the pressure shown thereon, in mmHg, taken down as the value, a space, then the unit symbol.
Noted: 702 mmHg
